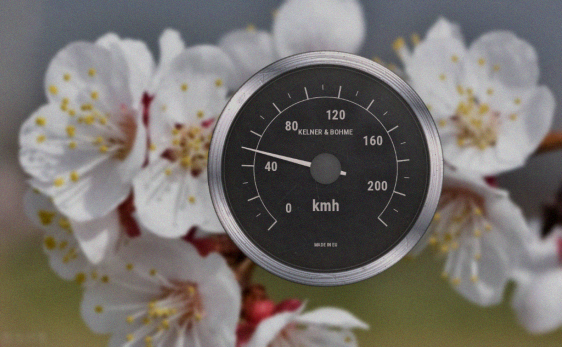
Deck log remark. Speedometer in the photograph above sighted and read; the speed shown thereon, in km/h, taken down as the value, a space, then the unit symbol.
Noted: 50 km/h
